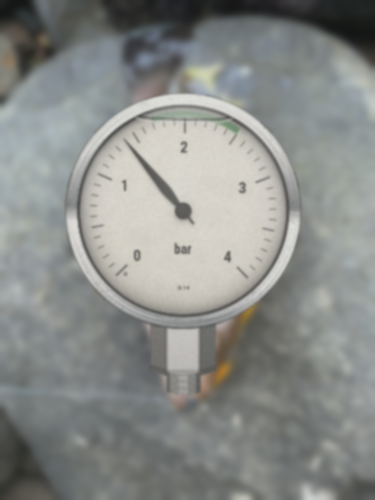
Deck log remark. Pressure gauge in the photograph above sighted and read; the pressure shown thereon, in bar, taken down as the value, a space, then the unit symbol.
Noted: 1.4 bar
